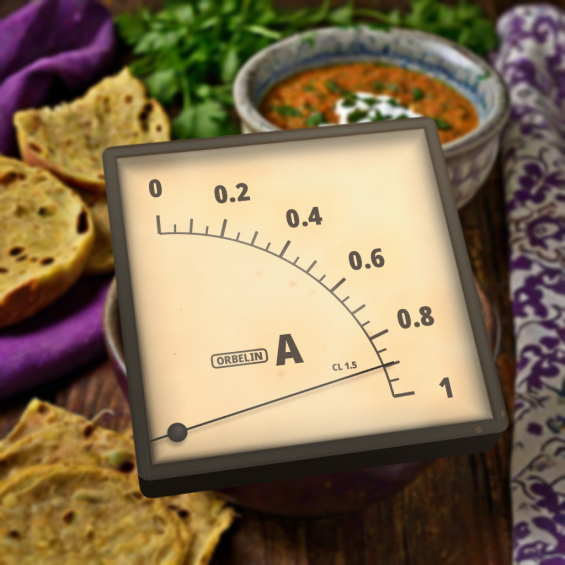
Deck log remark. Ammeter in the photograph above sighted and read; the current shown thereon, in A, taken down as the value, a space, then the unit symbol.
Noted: 0.9 A
